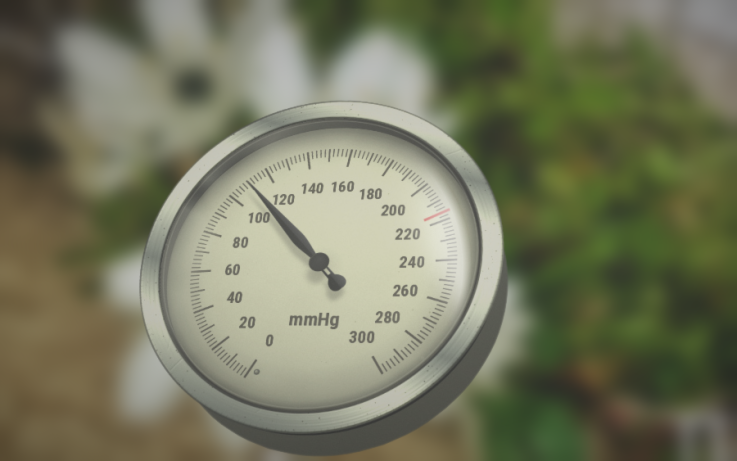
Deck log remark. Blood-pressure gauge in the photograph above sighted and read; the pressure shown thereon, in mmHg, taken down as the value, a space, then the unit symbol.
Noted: 110 mmHg
